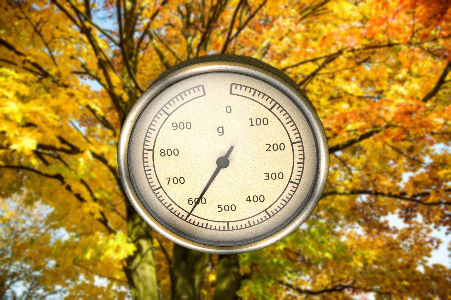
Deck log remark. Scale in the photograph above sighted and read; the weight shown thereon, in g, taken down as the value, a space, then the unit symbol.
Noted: 600 g
